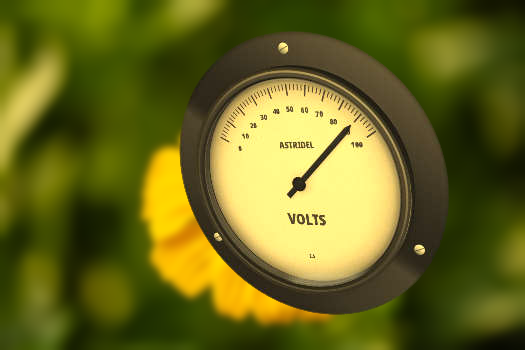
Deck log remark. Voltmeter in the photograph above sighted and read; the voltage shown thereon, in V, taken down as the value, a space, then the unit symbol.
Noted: 90 V
